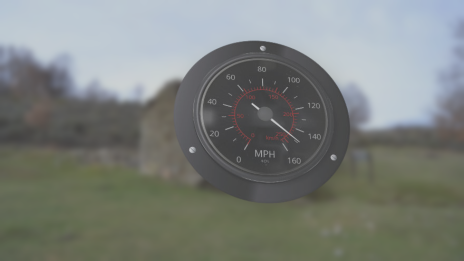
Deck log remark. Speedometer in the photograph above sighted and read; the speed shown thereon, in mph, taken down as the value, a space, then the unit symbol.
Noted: 150 mph
